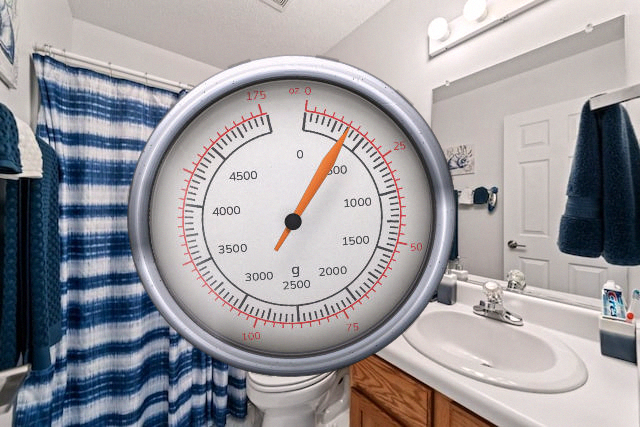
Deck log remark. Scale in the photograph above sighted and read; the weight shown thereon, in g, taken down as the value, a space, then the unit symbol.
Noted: 350 g
